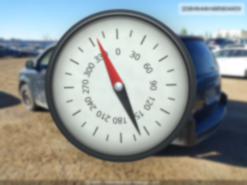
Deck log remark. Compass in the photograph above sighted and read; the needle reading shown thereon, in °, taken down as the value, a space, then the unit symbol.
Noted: 337.5 °
